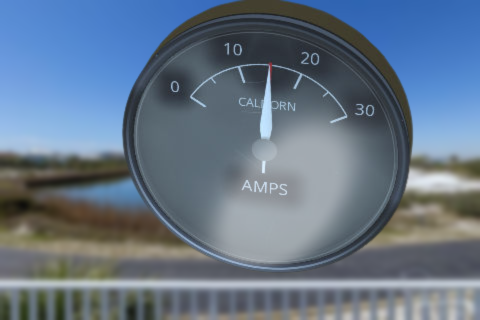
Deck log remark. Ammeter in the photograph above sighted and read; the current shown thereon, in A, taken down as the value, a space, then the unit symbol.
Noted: 15 A
